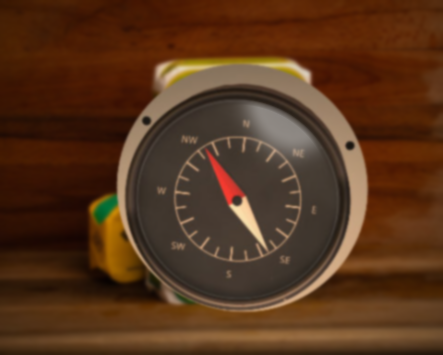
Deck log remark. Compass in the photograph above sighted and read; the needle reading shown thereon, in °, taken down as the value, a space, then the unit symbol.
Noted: 322.5 °
